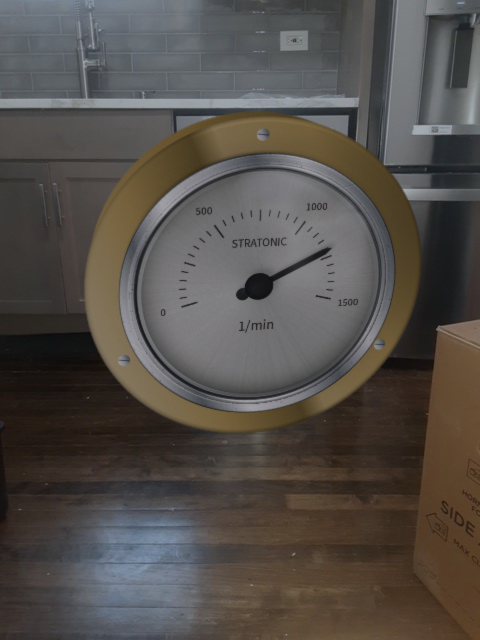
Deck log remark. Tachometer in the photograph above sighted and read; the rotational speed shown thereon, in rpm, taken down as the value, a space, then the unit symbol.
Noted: 1200 rpm
